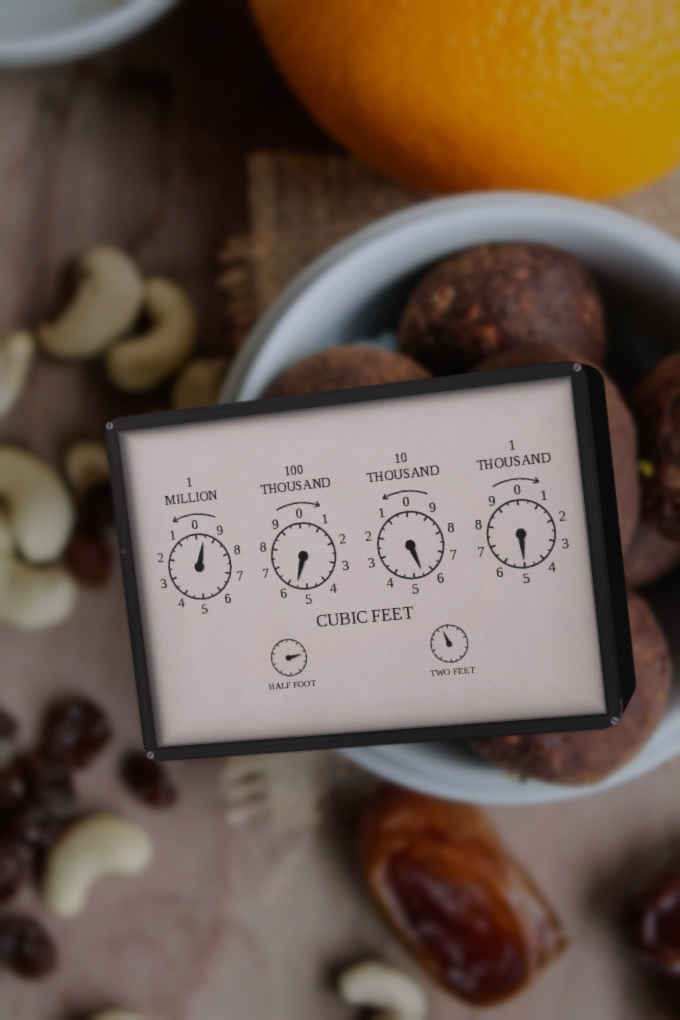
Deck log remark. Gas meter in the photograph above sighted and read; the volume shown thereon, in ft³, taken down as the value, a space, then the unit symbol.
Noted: 955500 ft³
